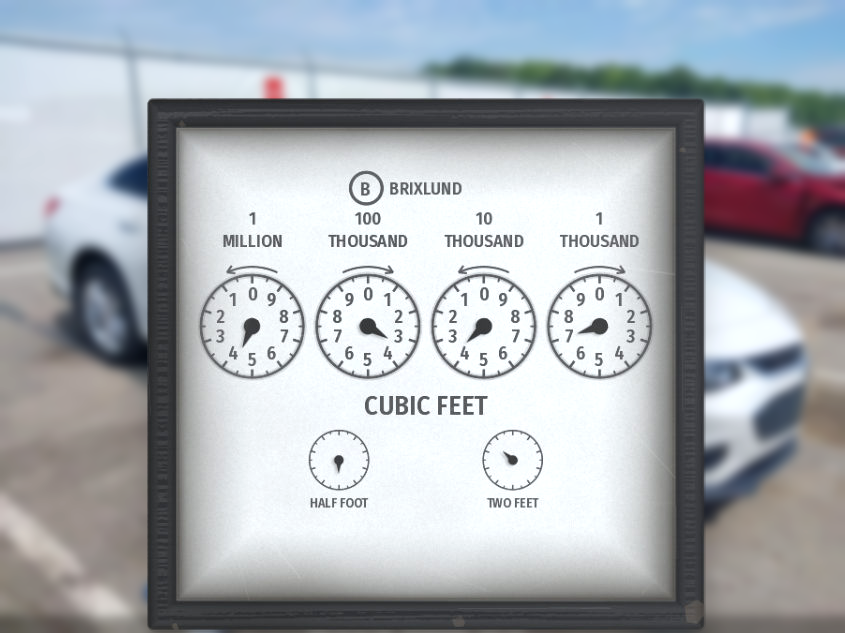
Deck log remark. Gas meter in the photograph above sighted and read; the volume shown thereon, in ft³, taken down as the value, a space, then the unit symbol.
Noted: 433700 ft³
